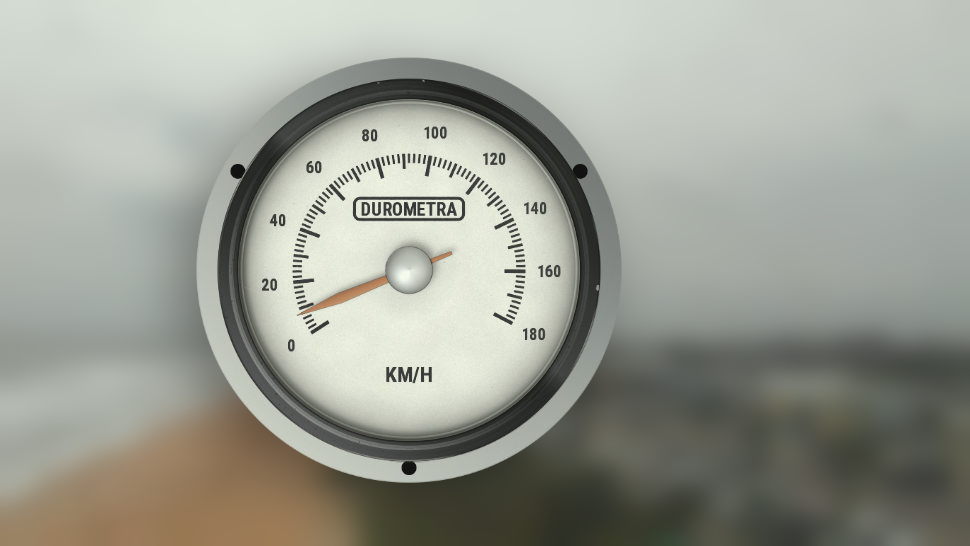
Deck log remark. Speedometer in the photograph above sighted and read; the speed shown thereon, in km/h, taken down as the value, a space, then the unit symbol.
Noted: 8 km/h
